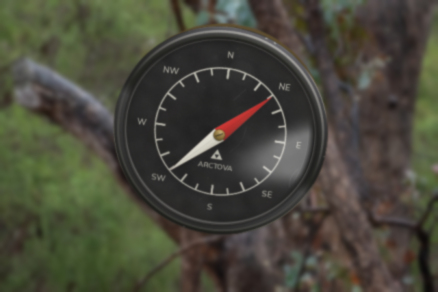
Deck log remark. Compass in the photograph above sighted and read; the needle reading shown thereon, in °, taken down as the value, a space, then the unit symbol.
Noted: 45 °
